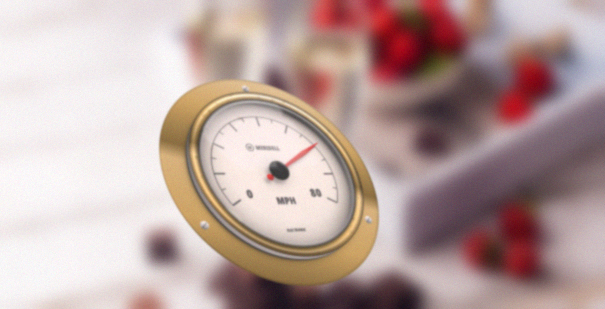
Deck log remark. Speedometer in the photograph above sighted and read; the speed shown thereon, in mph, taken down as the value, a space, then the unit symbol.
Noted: 60 mph
